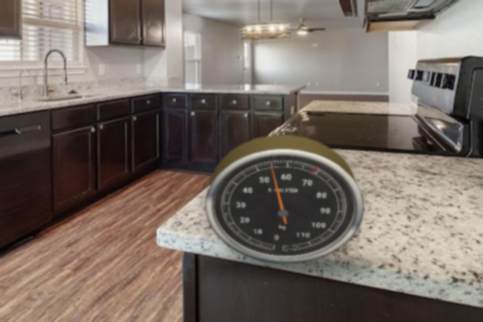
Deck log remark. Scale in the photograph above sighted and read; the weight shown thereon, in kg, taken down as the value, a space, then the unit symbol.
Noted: 55 kg
